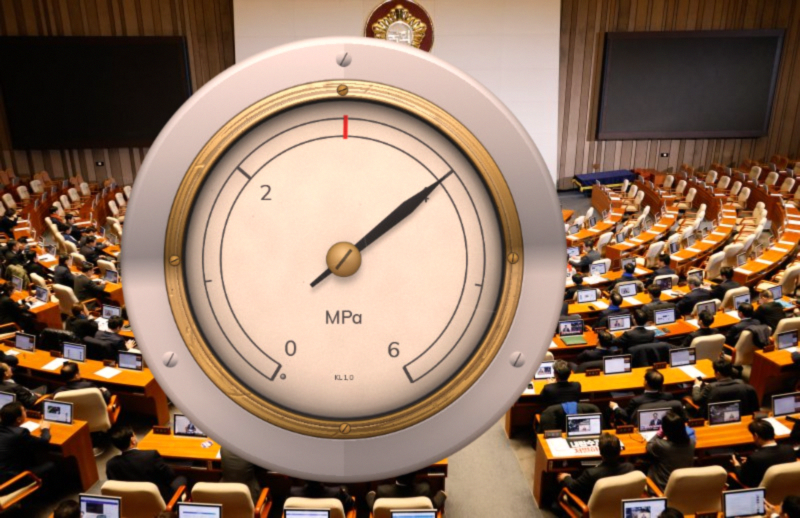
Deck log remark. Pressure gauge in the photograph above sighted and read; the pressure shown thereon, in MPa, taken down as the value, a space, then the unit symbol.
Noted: 4 MPa
